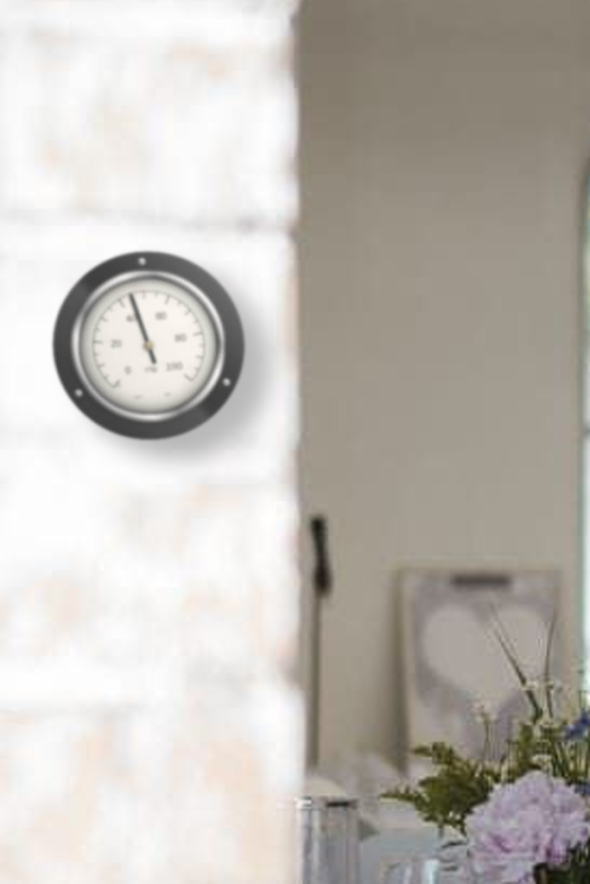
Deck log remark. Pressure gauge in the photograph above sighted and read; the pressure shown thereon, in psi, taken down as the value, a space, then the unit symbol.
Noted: 45 psi
